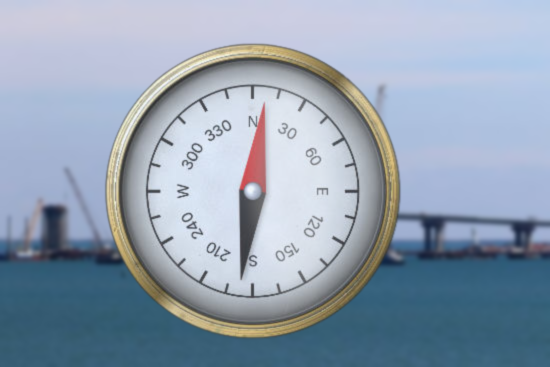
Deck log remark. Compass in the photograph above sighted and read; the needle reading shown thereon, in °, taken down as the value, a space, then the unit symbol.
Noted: 7.5 °
